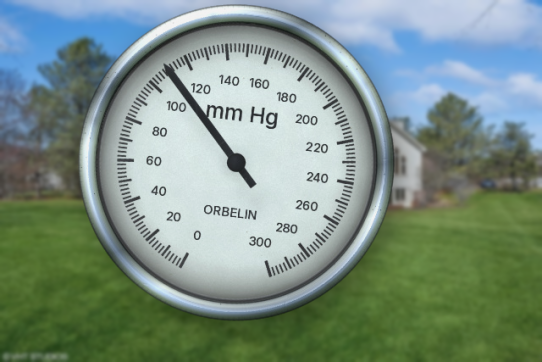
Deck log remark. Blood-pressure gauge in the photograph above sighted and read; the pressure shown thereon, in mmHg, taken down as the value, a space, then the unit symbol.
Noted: 110 mmHg
